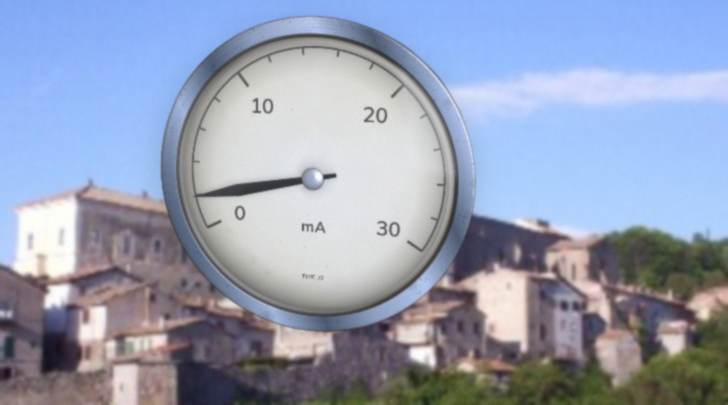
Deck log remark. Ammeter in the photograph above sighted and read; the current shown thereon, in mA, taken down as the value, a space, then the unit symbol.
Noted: 2 mA
